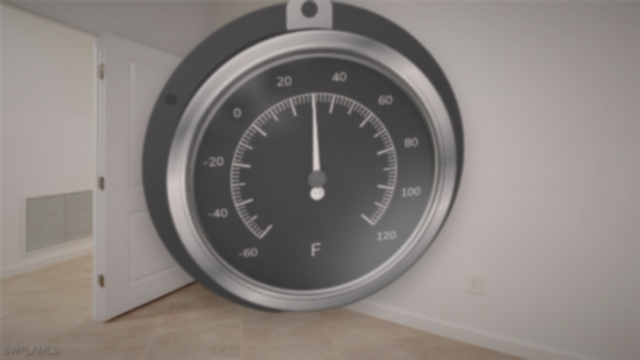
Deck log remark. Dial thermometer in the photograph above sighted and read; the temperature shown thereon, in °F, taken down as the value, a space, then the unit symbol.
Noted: 30 °F
